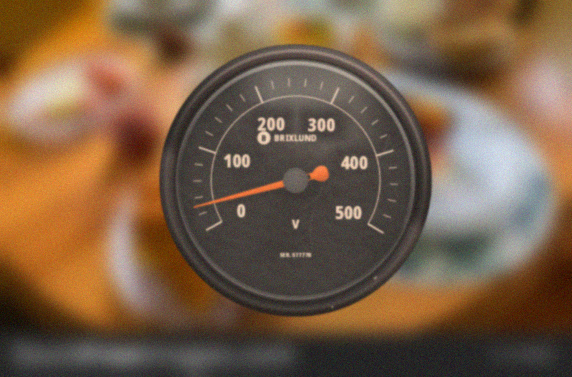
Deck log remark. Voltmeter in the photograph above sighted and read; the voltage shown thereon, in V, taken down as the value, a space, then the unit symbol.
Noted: 30 V
